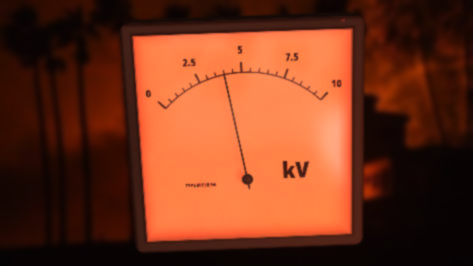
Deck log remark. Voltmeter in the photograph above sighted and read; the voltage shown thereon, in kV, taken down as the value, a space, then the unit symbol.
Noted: 4 kV
